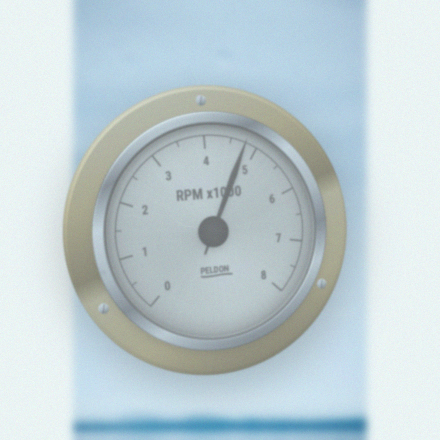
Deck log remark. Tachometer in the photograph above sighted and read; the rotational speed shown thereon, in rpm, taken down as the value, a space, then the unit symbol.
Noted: 4750 rpm
